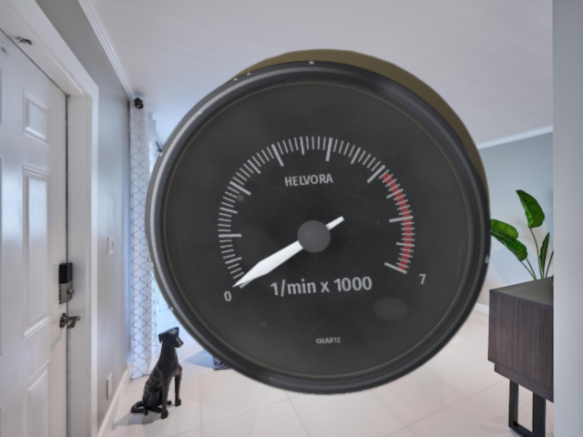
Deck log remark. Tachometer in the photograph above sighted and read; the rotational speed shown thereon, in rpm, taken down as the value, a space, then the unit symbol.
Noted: 100 rpm
